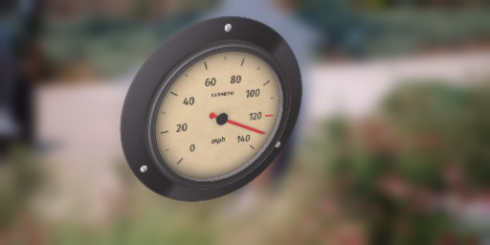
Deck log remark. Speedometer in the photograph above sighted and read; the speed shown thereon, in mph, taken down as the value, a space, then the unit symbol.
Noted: 130 mph
